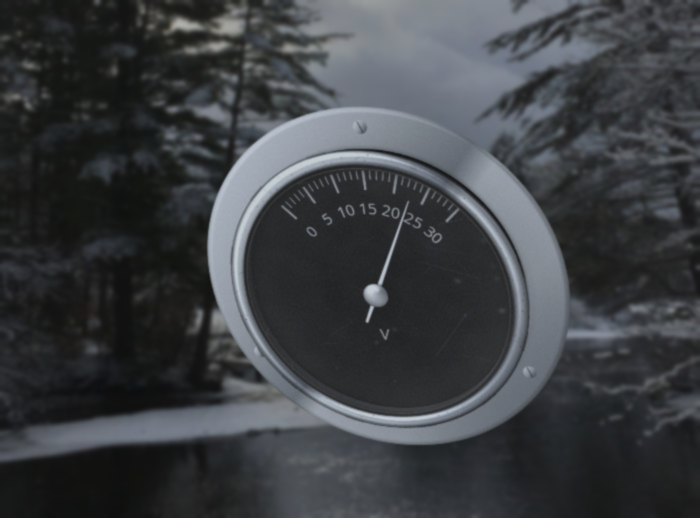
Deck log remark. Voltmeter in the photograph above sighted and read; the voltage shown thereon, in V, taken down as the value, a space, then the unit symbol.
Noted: 23 V
